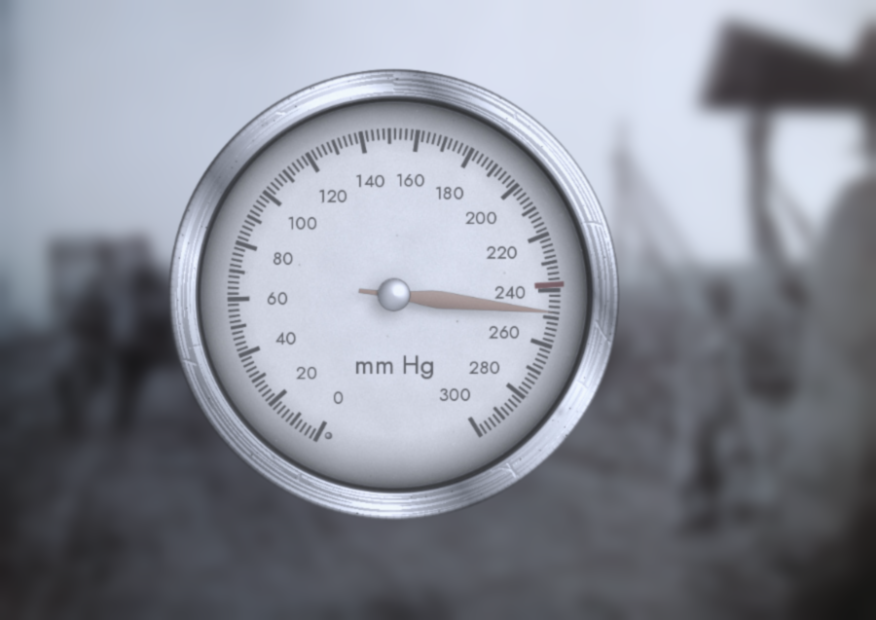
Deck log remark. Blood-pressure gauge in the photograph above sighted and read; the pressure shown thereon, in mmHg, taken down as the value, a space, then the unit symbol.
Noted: 248 mmHg
